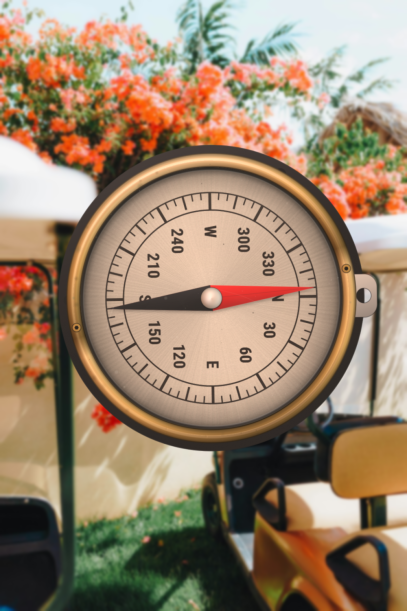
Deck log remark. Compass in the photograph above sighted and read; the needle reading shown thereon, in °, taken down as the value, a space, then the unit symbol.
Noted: 355 °
